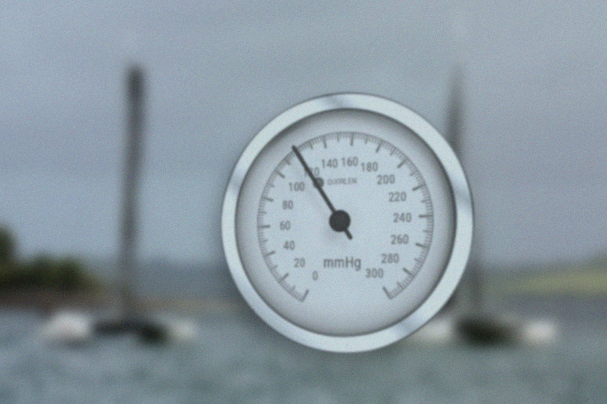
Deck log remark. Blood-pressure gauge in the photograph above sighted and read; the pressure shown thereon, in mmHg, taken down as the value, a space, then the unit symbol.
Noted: 120 mmHg
